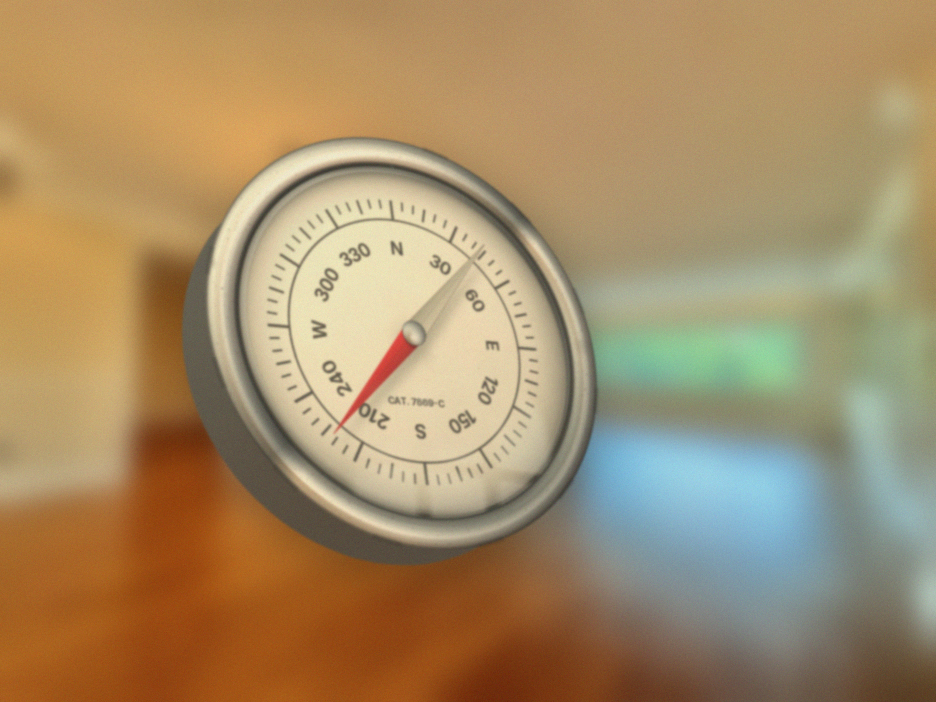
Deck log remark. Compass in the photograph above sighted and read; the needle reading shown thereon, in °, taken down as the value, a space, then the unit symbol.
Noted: 222.5 °
